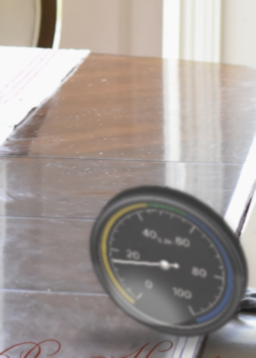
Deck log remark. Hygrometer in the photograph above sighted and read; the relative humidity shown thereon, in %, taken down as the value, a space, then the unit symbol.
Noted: 16 %
